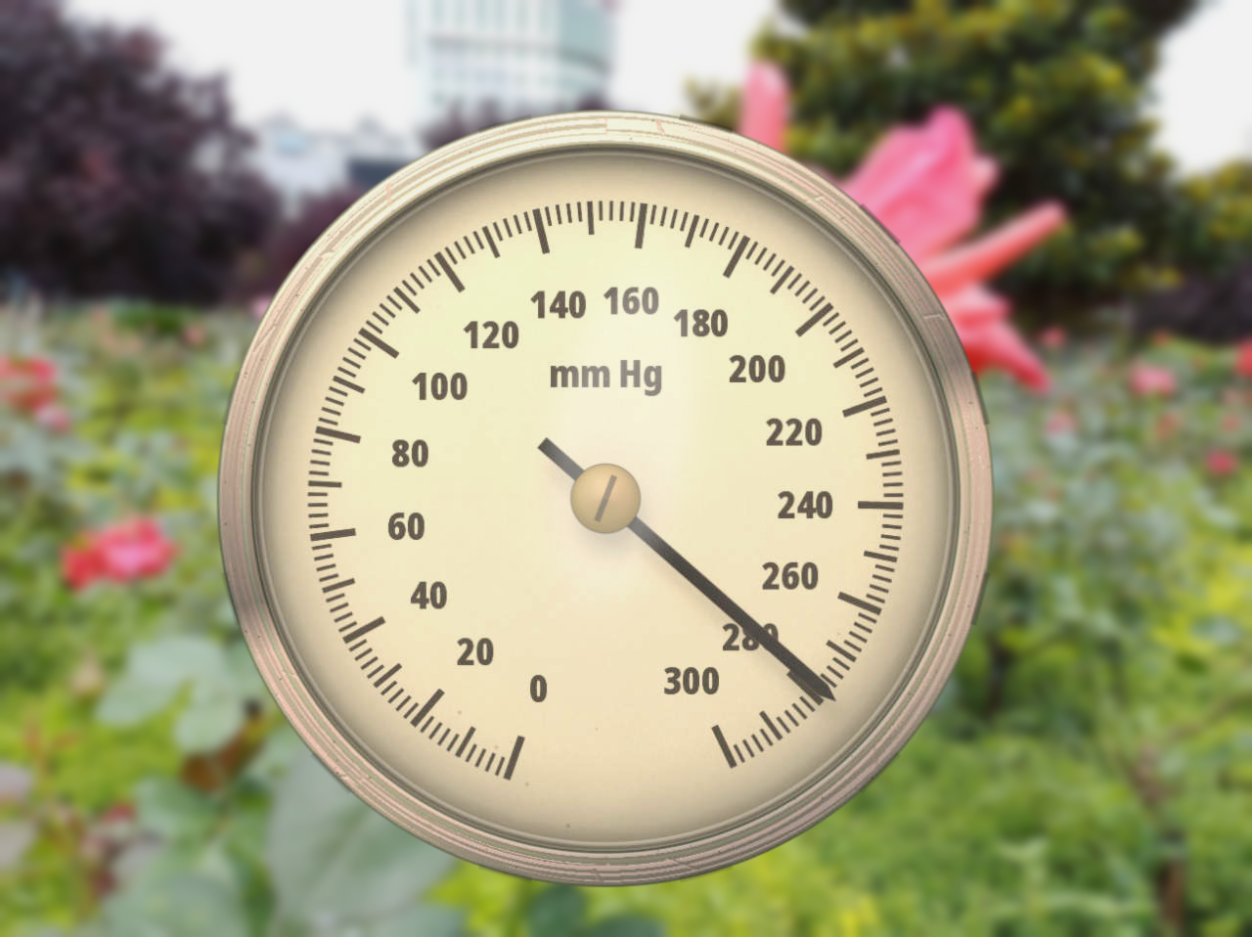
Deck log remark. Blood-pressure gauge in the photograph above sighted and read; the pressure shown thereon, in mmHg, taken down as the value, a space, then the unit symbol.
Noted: 278 mmHg
